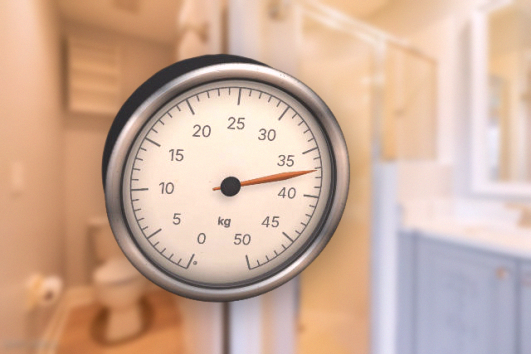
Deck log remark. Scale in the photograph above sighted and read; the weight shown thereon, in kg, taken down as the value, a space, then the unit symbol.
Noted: 37 kg
